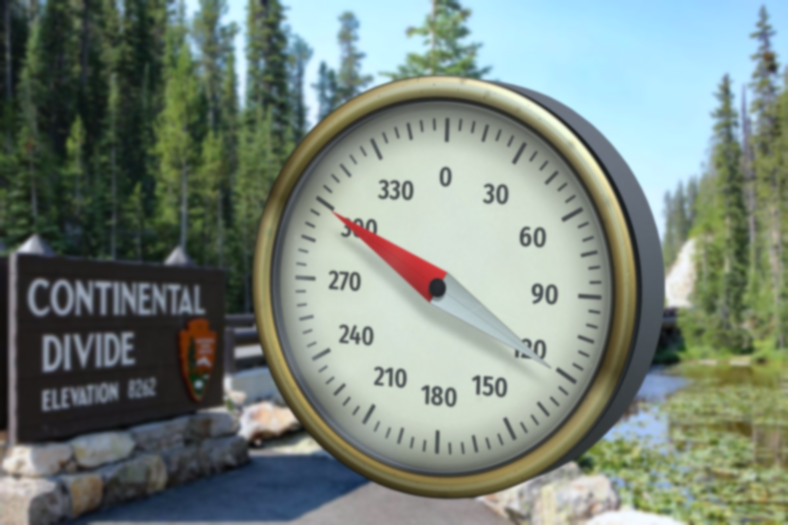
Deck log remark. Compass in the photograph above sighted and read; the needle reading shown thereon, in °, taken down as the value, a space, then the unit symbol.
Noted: 300 °
